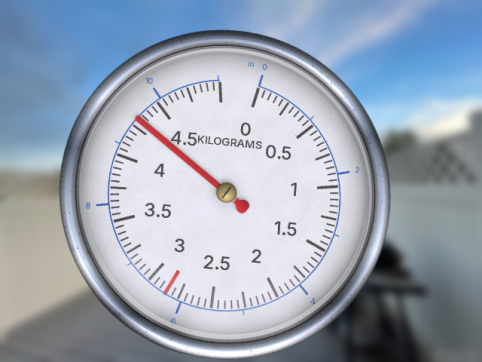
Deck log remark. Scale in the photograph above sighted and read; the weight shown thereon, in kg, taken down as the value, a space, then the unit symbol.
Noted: 4.3 kg
